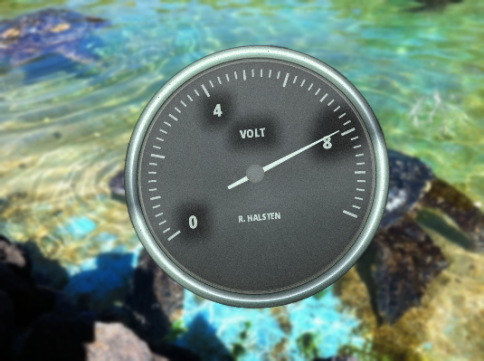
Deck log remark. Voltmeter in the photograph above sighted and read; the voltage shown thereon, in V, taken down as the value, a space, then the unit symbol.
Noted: 7.9 V
